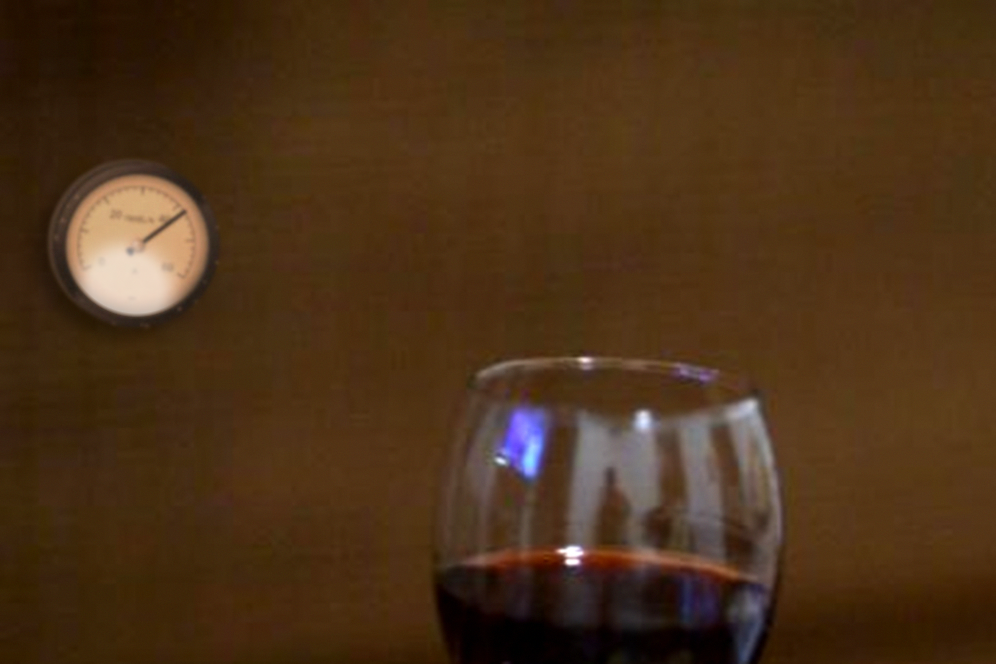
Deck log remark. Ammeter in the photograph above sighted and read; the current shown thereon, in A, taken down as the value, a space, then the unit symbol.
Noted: 42 A
